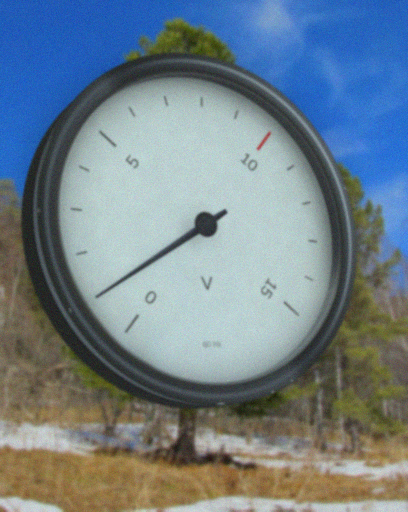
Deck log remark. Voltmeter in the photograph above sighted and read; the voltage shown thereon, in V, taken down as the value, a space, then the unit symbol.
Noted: 1 V
